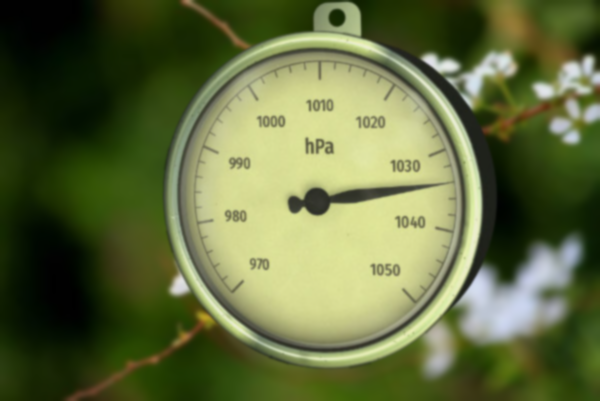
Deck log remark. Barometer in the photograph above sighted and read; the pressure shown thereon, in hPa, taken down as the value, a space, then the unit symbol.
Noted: 1034 hPa
